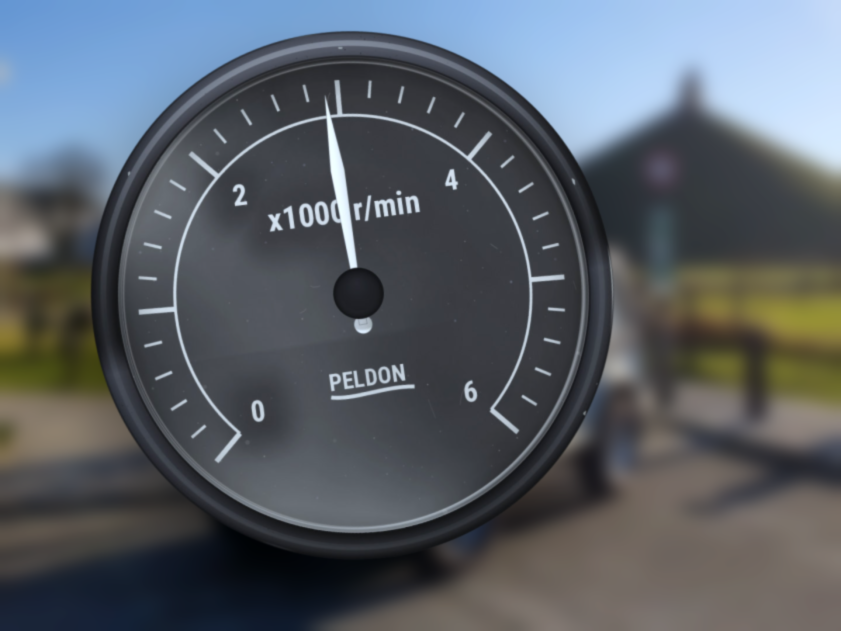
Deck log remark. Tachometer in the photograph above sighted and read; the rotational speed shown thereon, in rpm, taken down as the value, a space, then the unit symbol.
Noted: 2900 rpm
